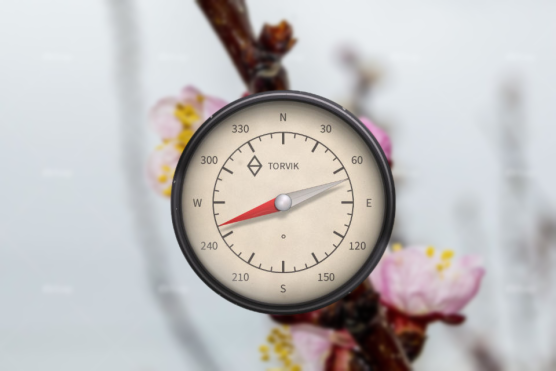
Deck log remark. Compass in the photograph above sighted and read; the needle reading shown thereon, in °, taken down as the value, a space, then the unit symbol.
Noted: 250 °
